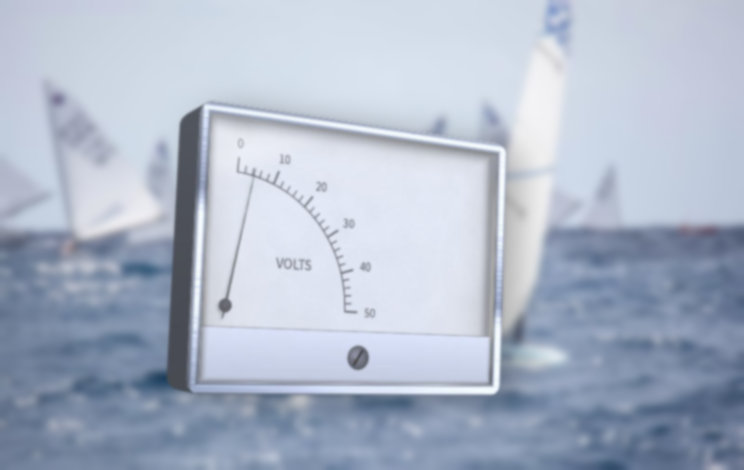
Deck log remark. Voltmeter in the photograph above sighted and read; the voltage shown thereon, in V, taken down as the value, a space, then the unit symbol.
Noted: 4 V
